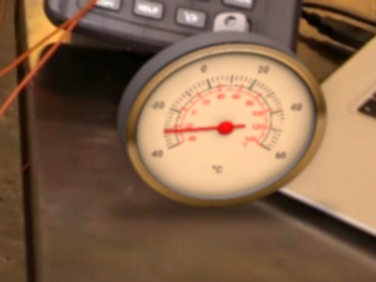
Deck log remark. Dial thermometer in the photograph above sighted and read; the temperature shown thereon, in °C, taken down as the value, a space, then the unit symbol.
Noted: -30 °C
